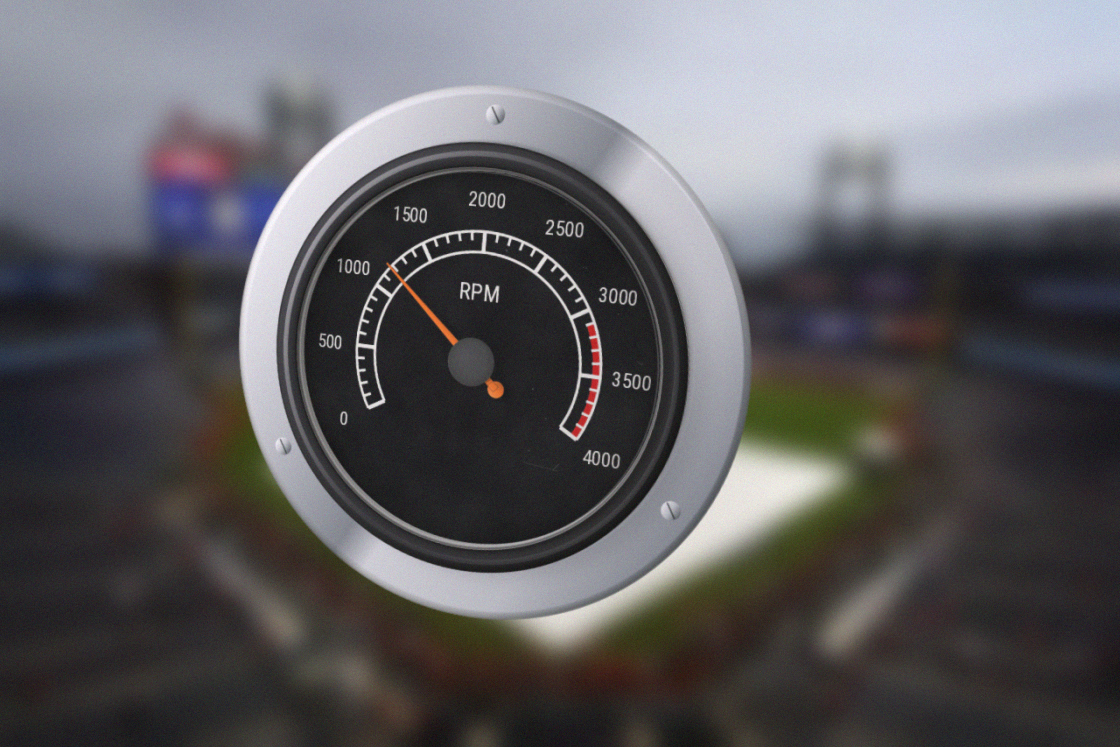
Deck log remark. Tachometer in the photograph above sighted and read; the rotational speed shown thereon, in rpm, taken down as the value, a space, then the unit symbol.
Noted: 1200 rpm
